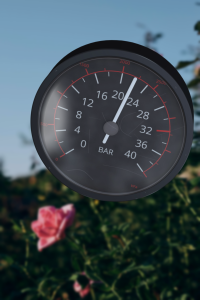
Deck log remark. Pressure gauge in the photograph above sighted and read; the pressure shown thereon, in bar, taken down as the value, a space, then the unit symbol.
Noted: 22 bar
